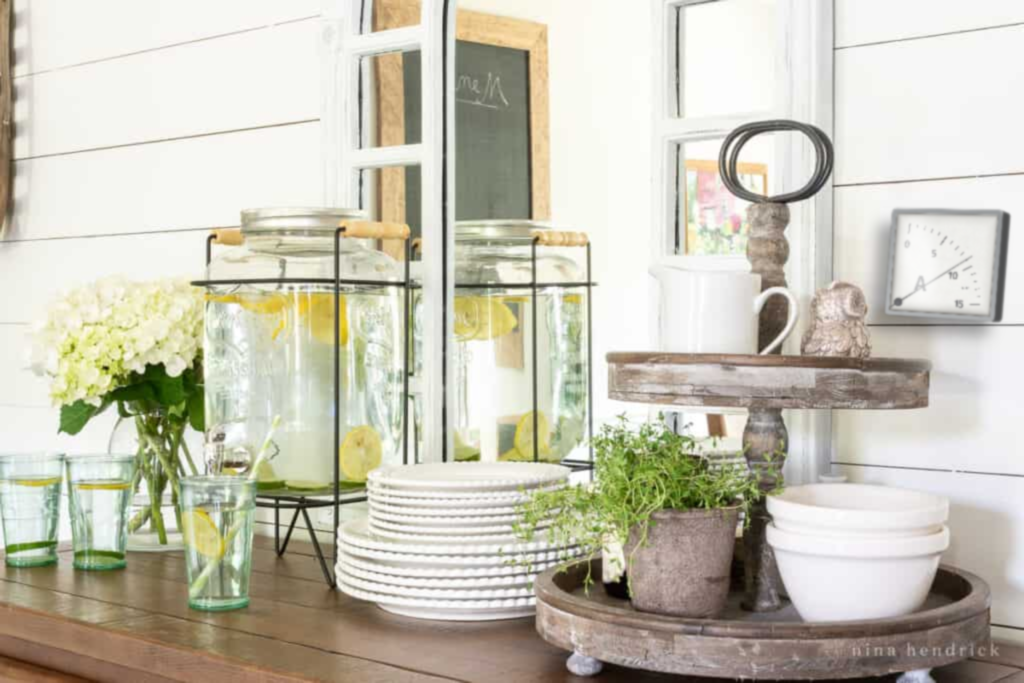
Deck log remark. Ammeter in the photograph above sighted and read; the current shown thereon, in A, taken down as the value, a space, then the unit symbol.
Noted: 9 A
